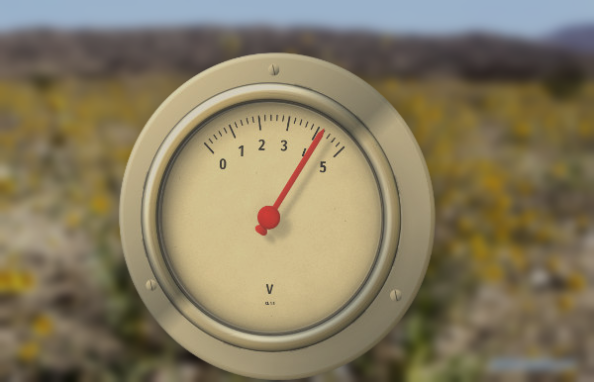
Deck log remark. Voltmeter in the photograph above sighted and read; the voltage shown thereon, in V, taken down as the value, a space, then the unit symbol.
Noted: 4.2 V
